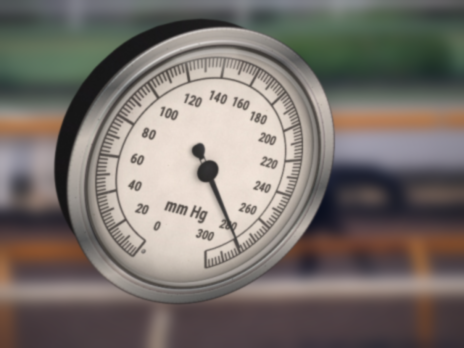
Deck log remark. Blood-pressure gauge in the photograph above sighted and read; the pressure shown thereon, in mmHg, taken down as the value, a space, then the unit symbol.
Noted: 280 mmHg
